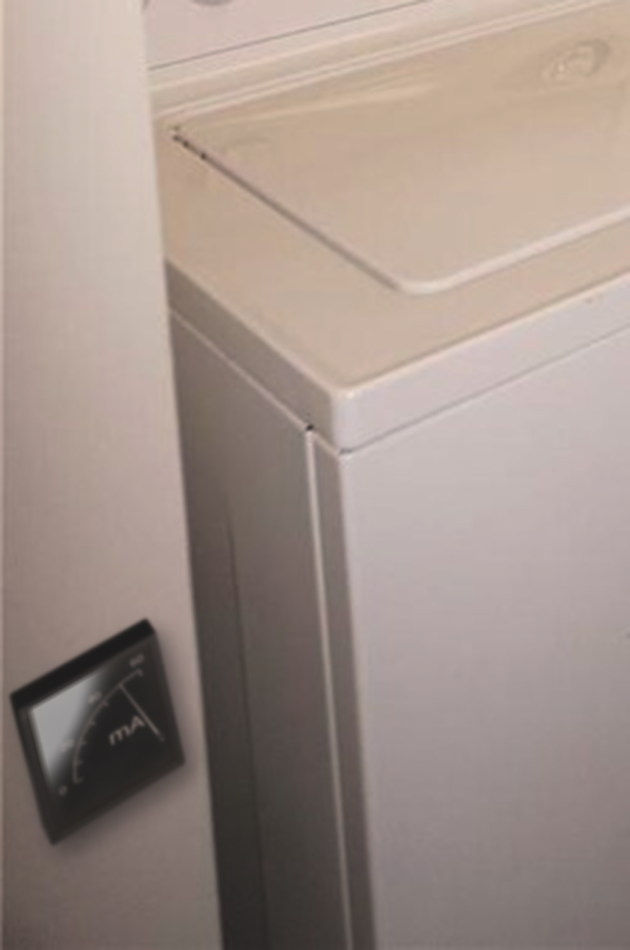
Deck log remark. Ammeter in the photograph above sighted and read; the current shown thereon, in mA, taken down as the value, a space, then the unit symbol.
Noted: 50 mA
